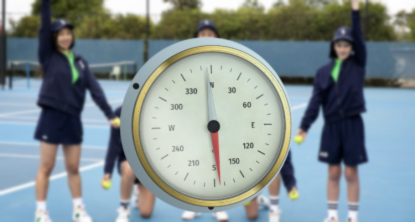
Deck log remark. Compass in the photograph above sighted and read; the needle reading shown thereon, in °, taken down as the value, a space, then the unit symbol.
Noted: 175 °
